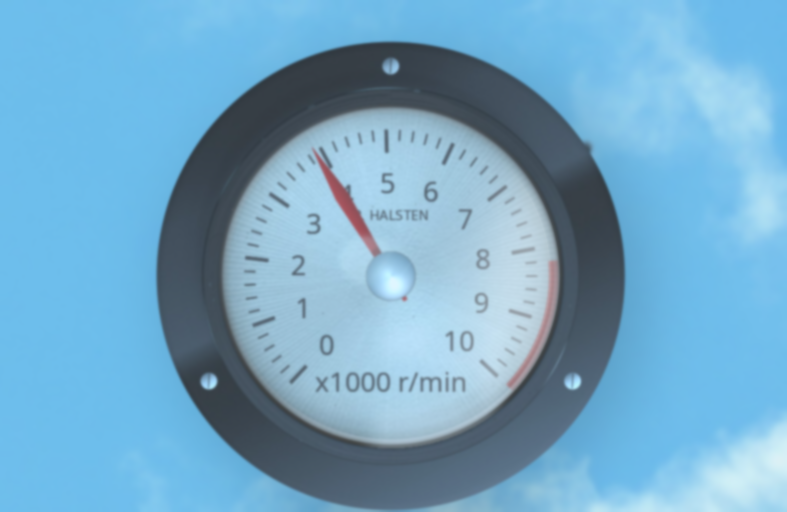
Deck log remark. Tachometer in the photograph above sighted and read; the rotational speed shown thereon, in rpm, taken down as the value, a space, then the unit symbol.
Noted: 3900 rpm
